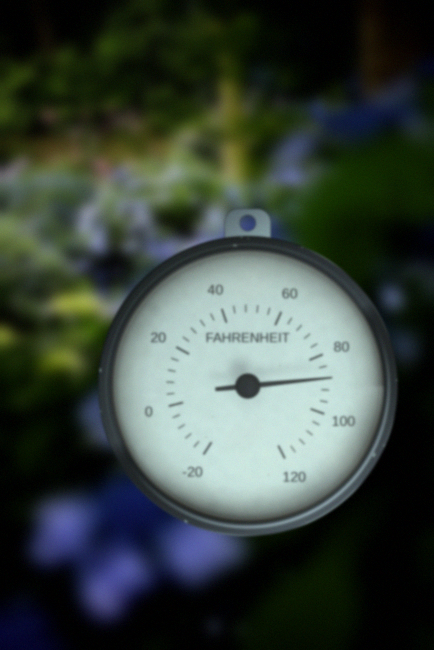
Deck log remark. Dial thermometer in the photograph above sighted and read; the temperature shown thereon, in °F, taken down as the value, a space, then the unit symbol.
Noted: 88 °F
